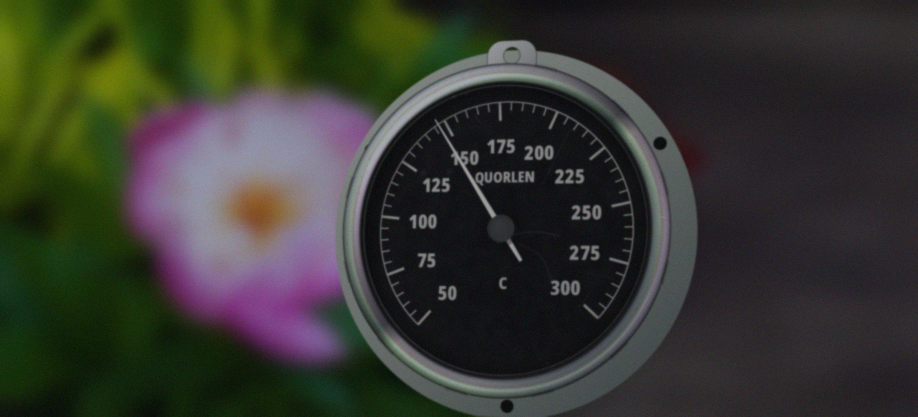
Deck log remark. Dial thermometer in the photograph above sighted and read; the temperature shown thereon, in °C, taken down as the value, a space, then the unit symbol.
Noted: 147.5 °C
